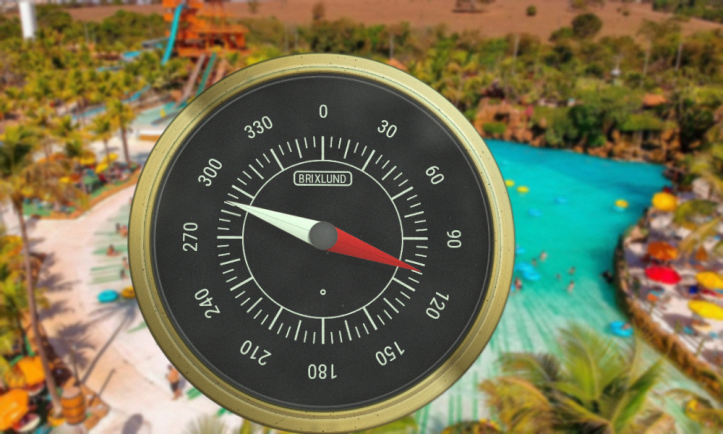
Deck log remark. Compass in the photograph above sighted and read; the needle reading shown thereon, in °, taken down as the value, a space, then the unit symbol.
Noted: 110 °
